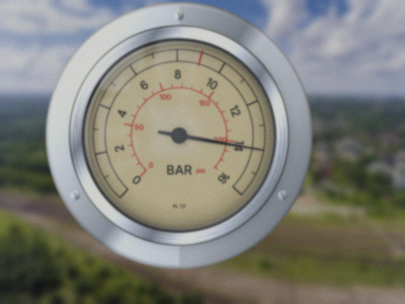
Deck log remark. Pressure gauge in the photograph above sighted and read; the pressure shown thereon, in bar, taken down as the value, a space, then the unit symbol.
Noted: 14 bar
